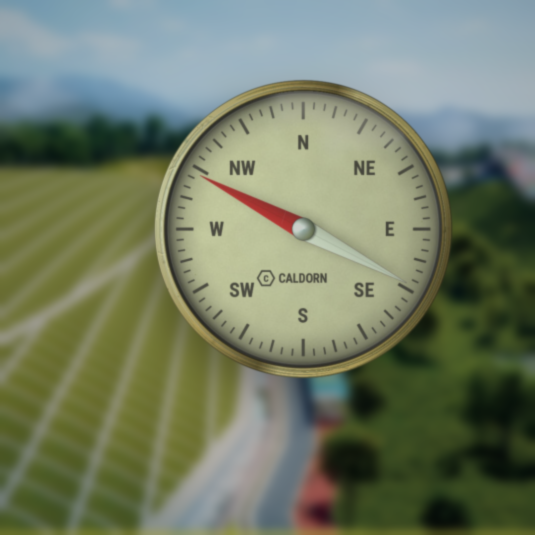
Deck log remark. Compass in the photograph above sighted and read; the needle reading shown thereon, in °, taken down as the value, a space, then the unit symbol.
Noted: 297.5 °
